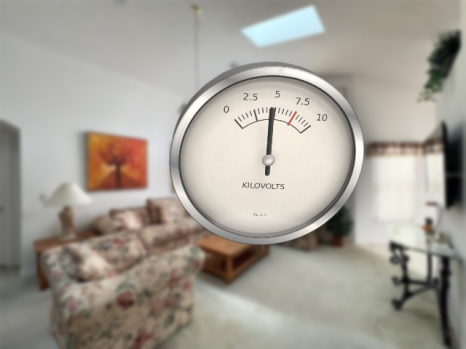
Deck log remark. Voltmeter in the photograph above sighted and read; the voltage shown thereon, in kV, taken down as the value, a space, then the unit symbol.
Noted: 4.5 kV
